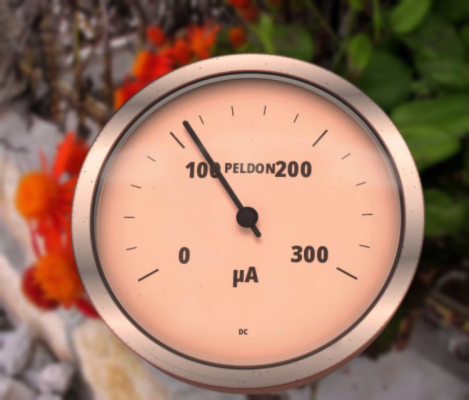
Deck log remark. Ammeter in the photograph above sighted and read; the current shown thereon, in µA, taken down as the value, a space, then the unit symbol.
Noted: 110 µA
